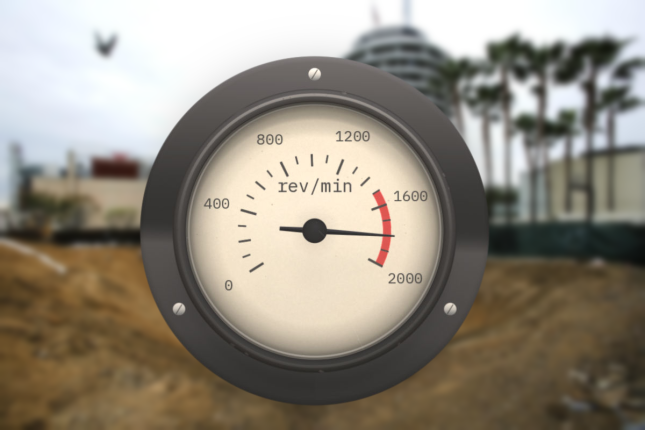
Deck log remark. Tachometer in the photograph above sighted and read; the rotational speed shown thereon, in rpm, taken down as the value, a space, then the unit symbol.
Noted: 1800 rpm
